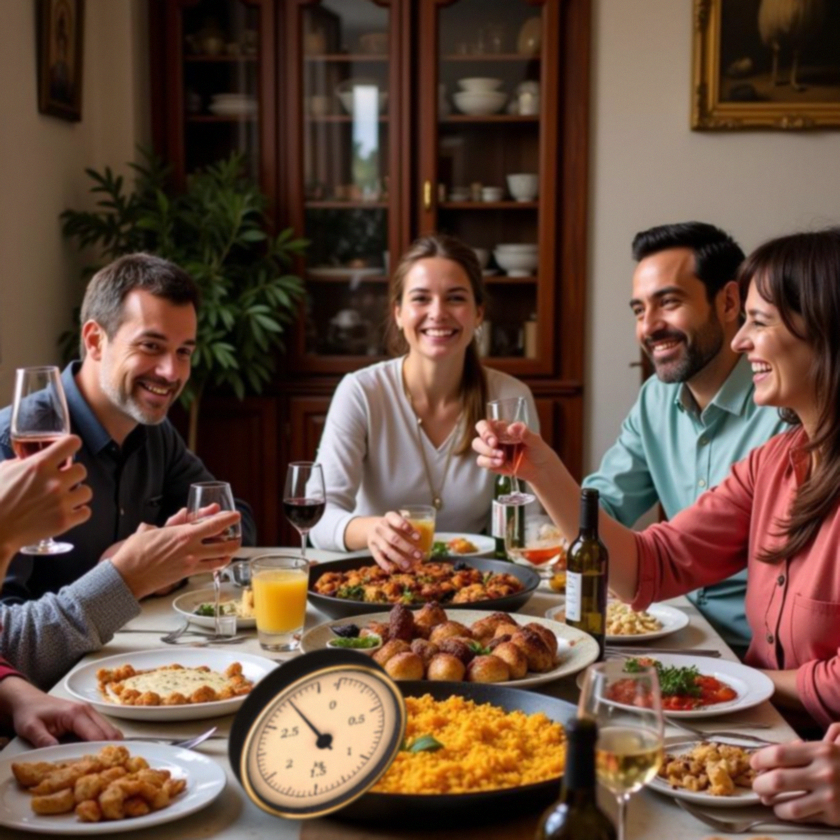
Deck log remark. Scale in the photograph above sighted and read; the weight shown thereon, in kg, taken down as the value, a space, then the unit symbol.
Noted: 2.75 kg
